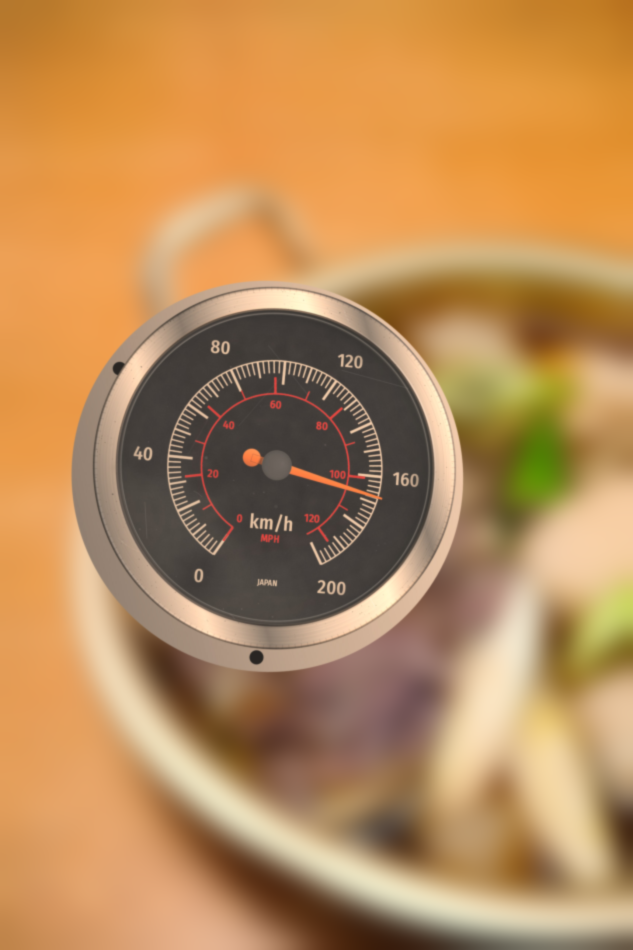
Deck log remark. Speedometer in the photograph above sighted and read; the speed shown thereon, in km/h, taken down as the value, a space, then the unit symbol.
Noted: 168 km/h
